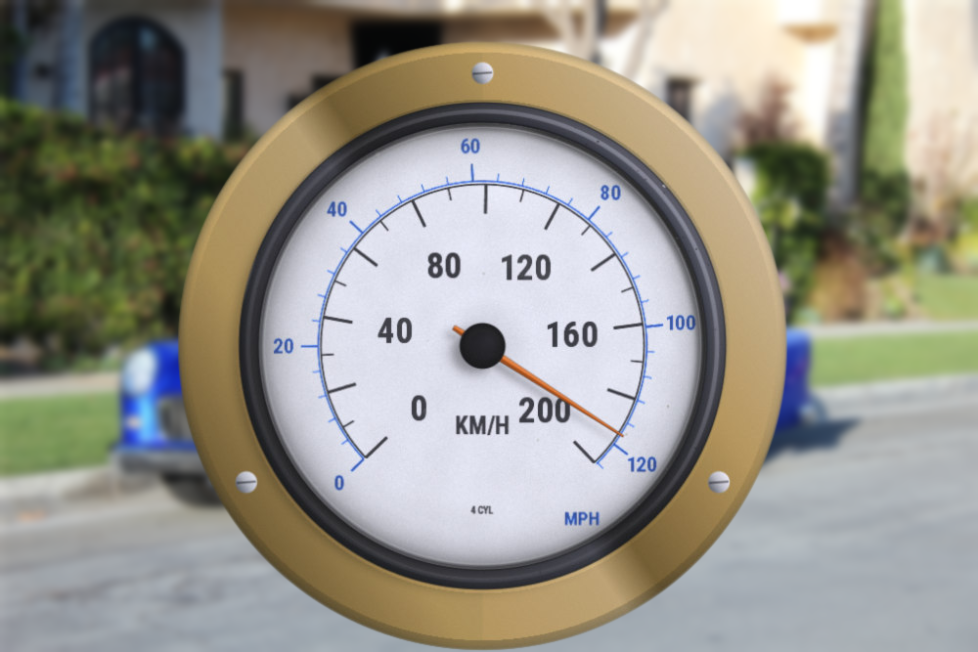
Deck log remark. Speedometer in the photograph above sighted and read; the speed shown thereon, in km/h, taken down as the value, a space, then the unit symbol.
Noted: 190 km/h
